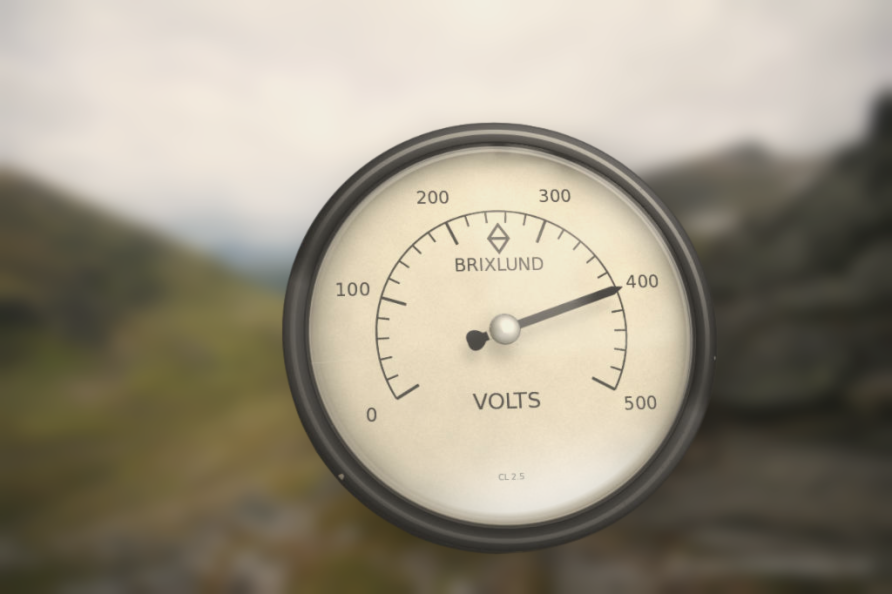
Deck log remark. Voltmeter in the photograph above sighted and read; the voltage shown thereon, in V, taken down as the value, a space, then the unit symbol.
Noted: 400 V
